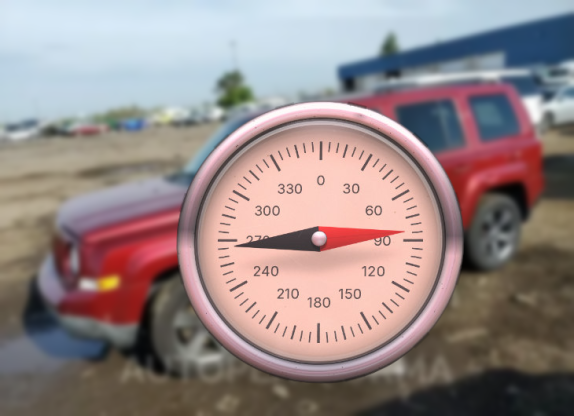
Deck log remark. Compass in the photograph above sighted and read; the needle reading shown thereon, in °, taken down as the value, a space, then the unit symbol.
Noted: 85 °
